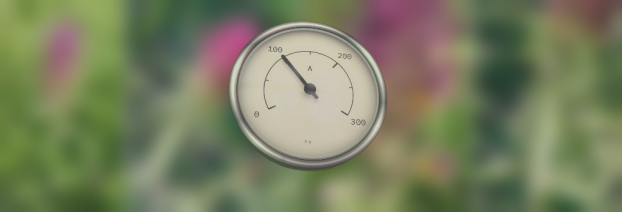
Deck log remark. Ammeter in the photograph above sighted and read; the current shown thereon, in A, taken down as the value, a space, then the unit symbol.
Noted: 100 A
